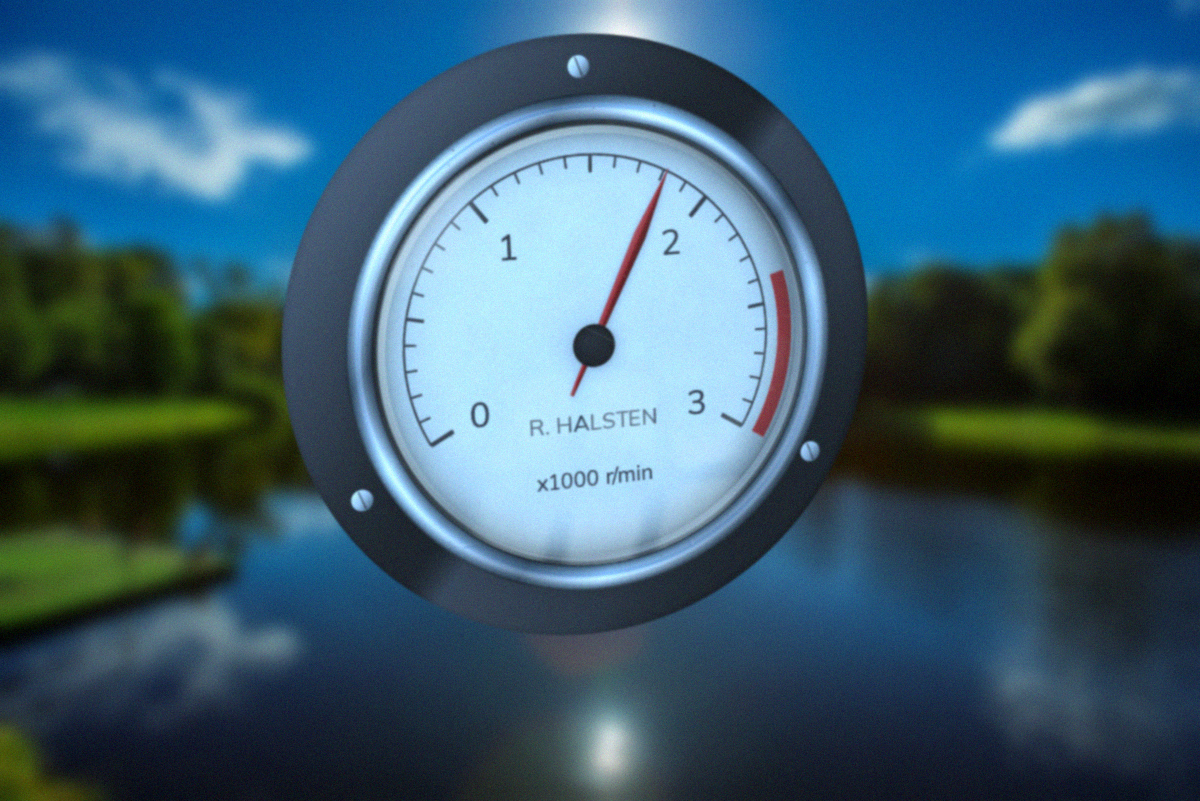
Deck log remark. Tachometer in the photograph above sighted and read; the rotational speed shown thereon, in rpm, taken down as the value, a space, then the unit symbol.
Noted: 1800 rpm
